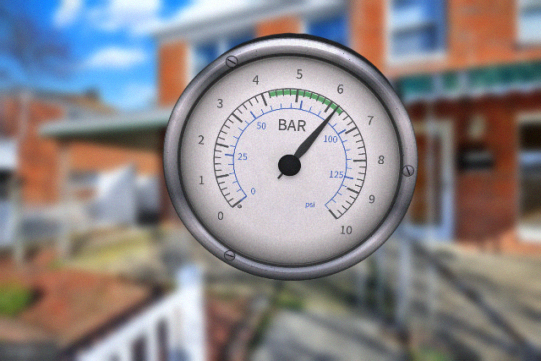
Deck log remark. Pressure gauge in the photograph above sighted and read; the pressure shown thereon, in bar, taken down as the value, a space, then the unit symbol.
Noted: 6.2 bar
